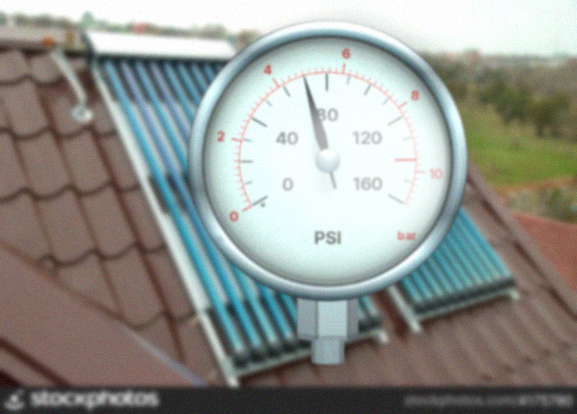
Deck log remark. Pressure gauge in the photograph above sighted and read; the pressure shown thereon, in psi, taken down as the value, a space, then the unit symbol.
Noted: 70 psi
